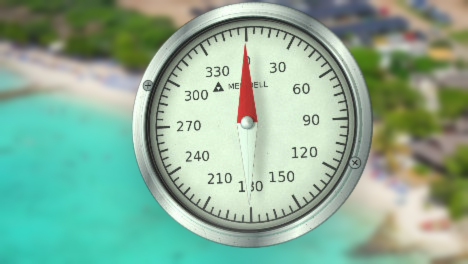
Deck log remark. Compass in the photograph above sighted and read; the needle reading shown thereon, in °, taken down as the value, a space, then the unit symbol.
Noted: 0 °
